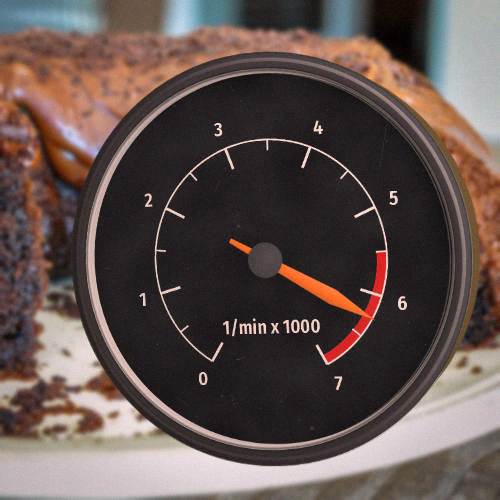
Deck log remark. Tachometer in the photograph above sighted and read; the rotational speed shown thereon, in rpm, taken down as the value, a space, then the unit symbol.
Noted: 6250 rpm
